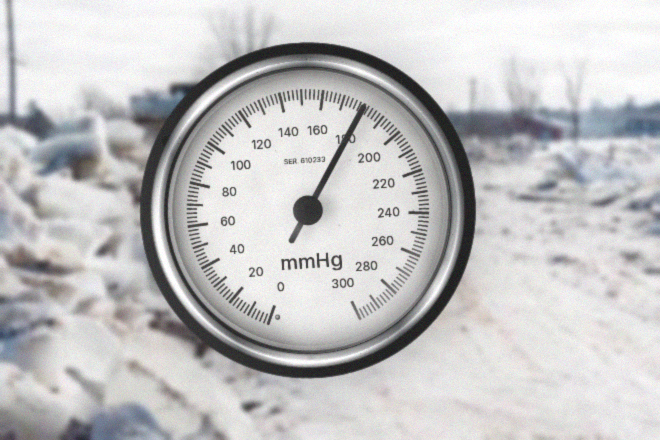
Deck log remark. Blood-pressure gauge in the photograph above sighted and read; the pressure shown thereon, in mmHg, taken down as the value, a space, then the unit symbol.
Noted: 180 mmHg
